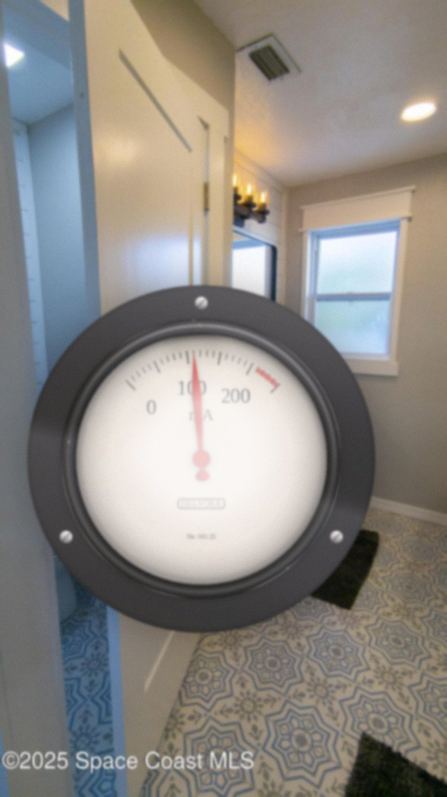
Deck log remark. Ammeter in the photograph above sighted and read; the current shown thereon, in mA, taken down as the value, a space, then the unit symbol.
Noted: 110 mA
